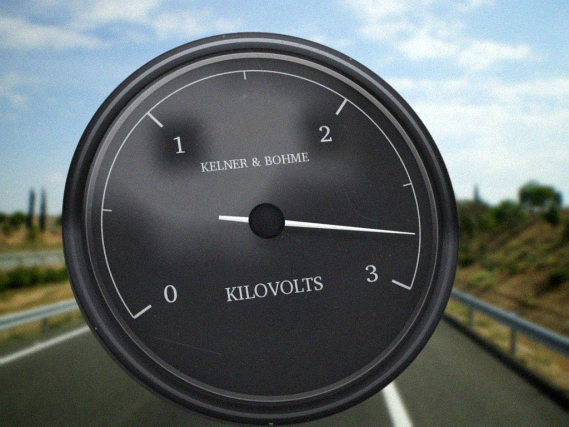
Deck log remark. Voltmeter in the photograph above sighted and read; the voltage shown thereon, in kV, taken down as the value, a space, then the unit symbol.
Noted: 2.75 kV
